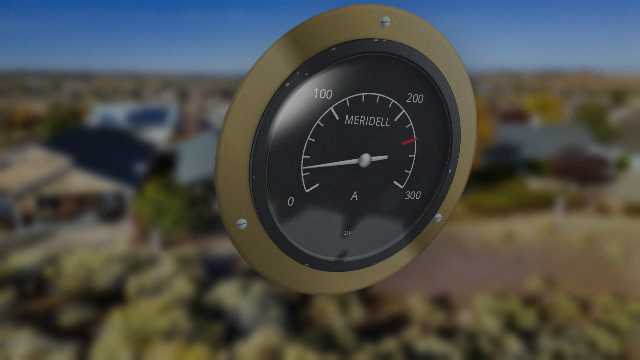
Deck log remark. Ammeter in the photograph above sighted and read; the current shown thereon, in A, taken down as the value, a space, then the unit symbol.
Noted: 30 A
